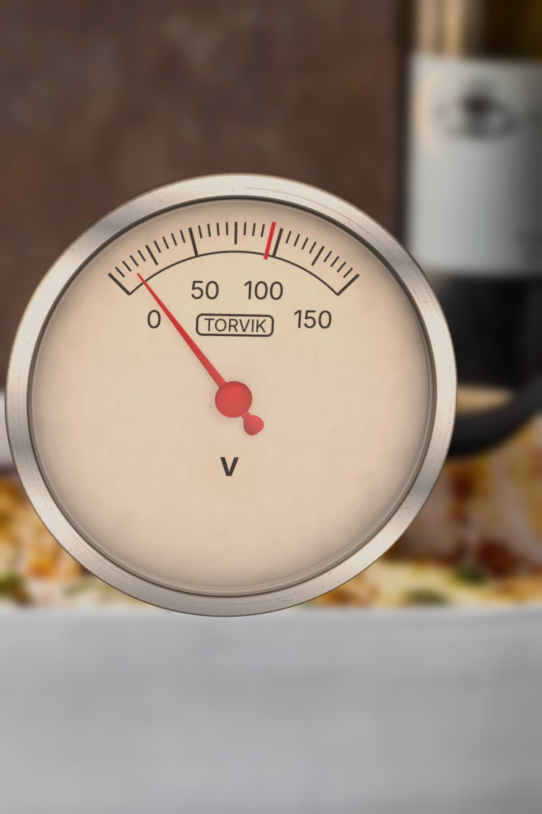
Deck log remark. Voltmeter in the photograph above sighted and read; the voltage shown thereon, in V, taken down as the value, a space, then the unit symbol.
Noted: 12.5 V
